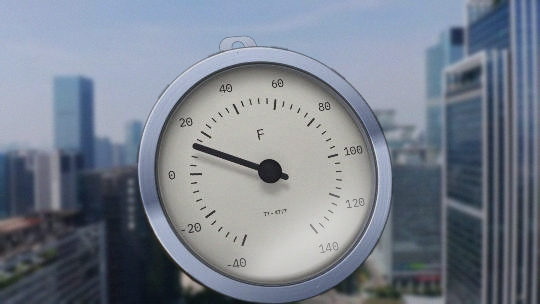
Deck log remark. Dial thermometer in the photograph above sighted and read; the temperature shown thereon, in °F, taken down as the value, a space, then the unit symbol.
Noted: 12 °F
